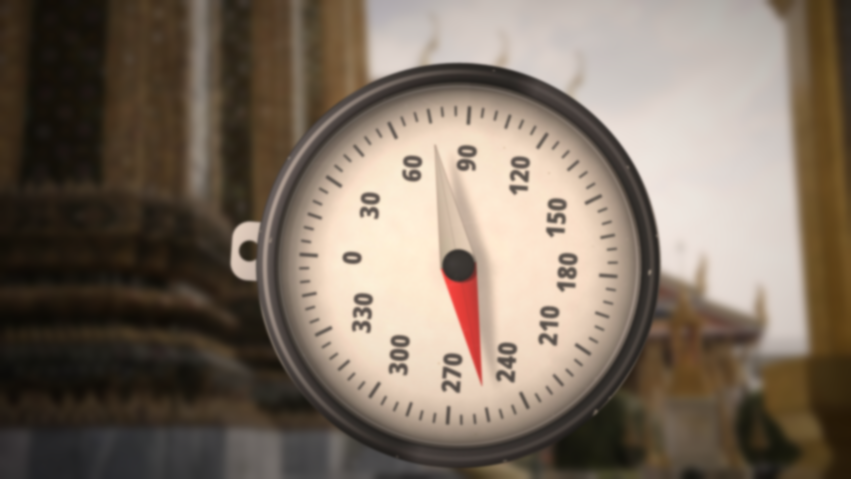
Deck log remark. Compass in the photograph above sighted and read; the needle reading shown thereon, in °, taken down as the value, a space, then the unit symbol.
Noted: 255 °
